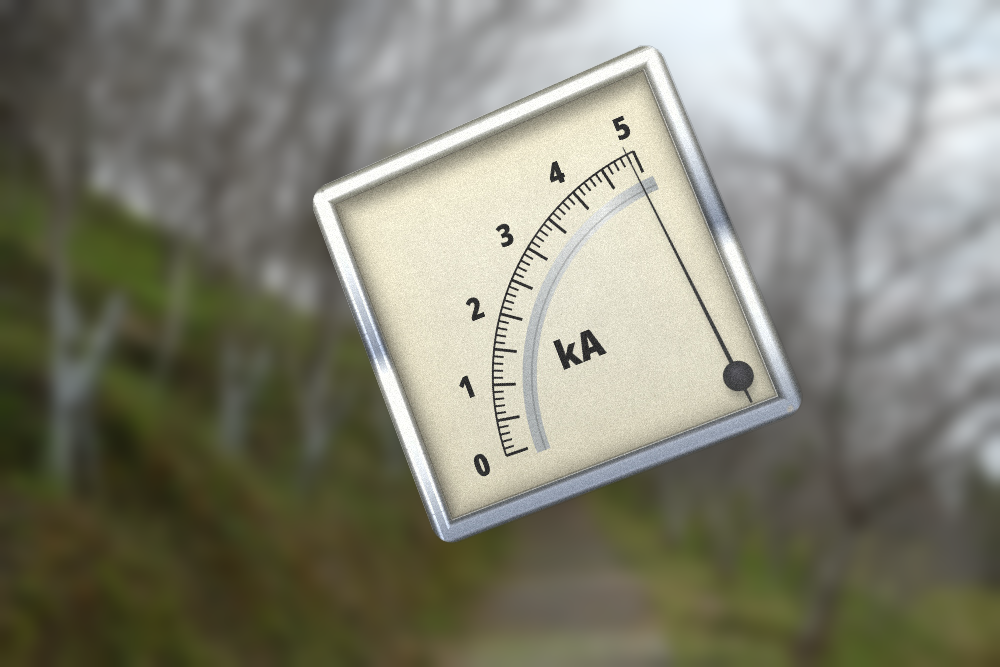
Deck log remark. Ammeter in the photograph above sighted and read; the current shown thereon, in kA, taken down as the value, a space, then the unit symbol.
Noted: 4.9 kA
